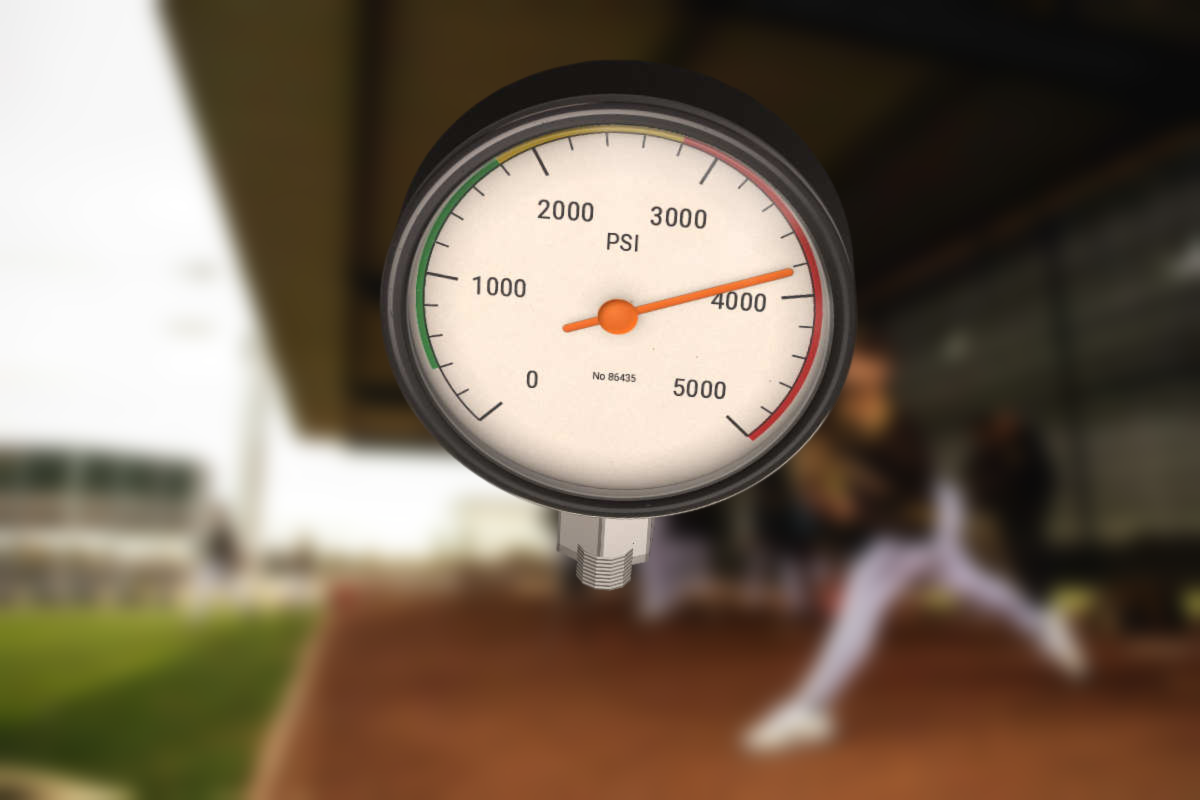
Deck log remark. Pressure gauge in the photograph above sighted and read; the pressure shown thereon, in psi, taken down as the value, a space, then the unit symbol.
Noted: 3800 psi
